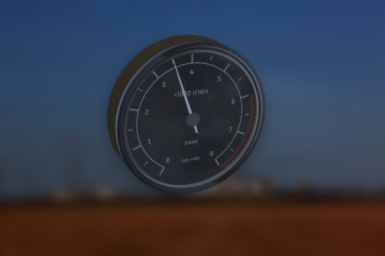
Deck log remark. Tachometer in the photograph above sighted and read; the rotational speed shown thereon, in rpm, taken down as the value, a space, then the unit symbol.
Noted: 3500 rpm
